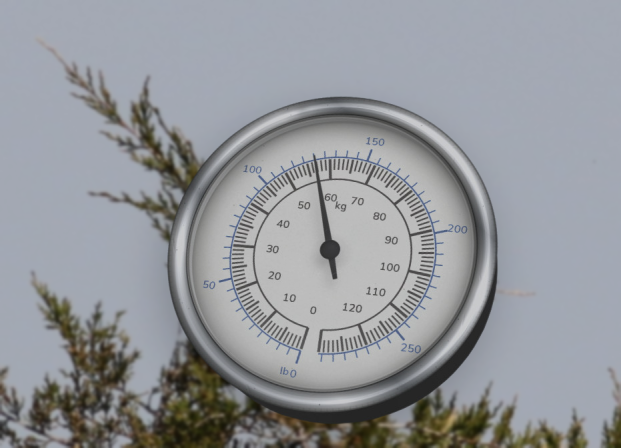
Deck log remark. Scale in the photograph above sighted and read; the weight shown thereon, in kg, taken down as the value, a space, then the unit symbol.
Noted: 57 kg
